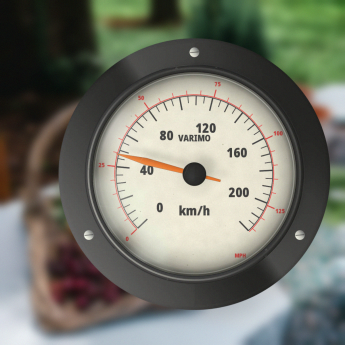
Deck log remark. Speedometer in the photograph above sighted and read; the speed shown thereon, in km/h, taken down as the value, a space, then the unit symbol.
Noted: 47.5 km/h
